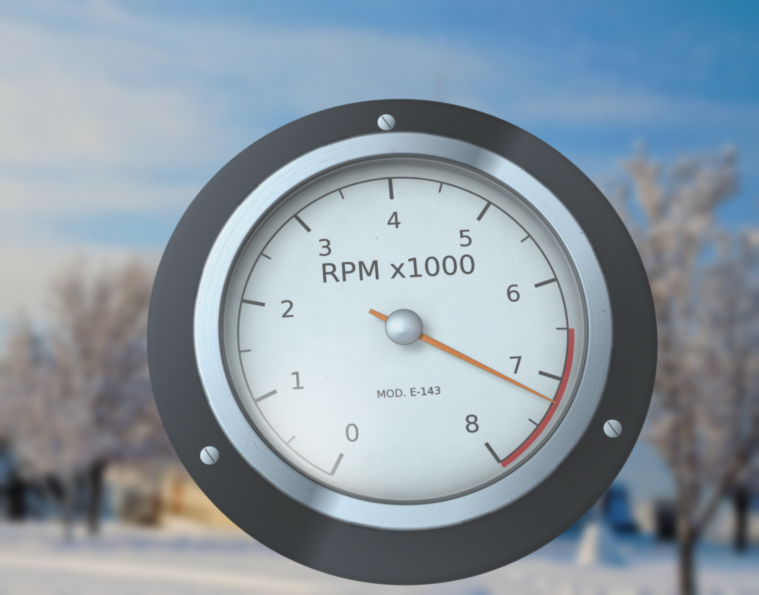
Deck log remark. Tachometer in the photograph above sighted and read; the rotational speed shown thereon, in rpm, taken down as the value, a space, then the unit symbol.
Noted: 7250 rpm
